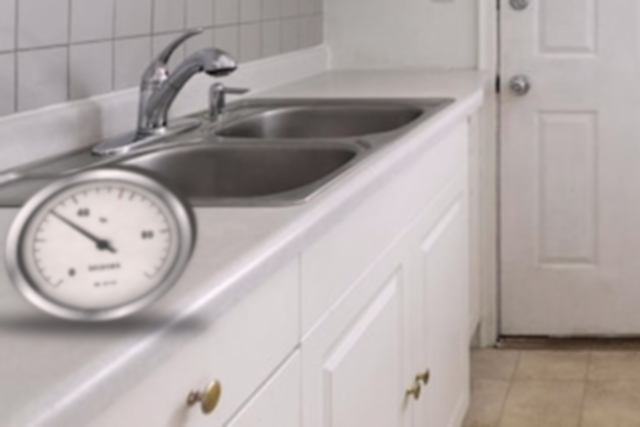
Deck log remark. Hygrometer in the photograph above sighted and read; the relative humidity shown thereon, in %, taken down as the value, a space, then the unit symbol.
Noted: 32 %
